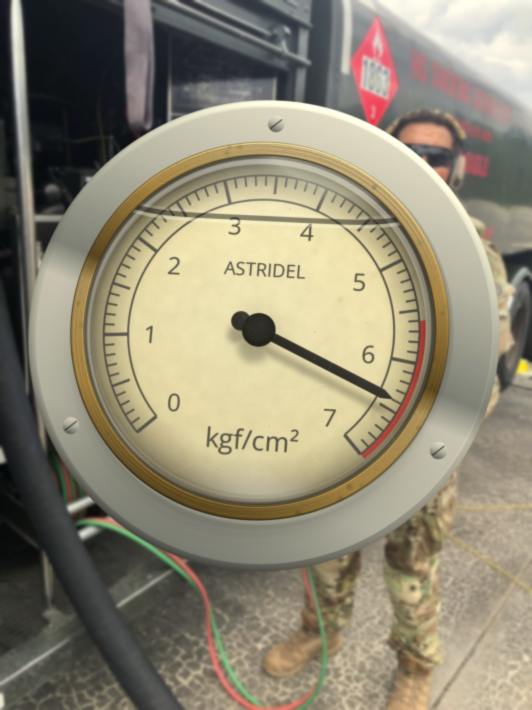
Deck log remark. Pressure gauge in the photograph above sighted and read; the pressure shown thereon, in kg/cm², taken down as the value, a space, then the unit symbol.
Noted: 6.4 kg/cm²
